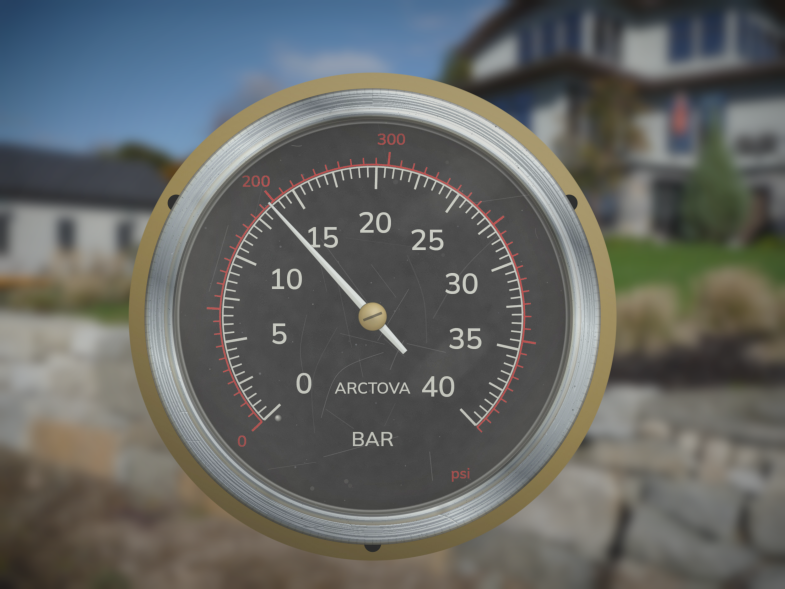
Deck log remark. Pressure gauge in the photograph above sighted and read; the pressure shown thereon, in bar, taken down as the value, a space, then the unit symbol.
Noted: 13.5 bar
